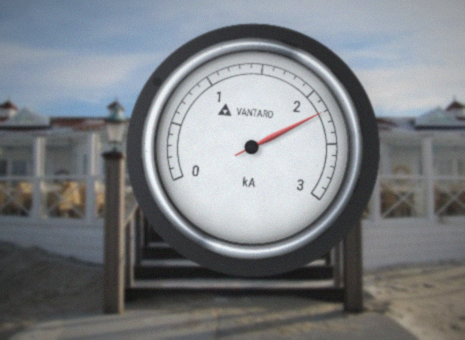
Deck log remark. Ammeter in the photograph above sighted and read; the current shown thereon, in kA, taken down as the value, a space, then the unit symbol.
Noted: 2.2 kA
